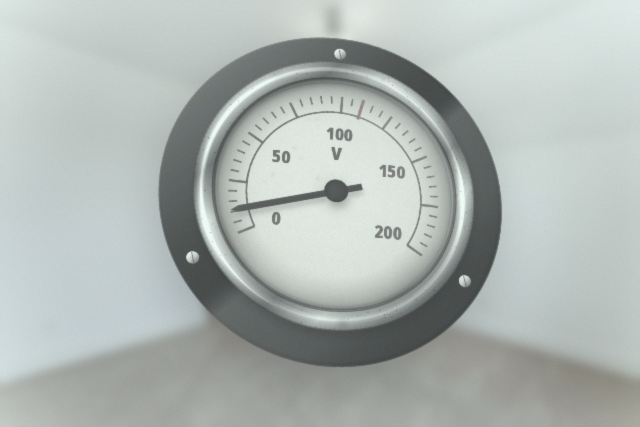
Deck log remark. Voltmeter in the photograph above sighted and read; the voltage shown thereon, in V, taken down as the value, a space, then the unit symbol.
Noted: 10 V
